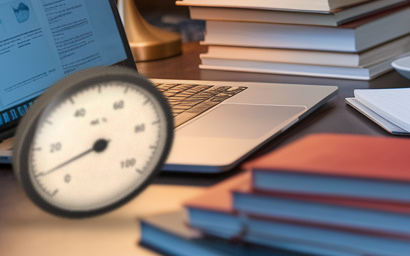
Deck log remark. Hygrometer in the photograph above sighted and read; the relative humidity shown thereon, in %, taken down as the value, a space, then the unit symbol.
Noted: 10 %
